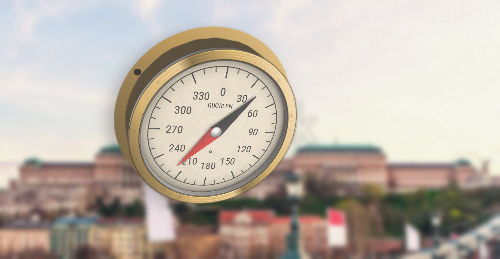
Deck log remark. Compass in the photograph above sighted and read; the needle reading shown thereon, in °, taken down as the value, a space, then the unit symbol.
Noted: 220 °
